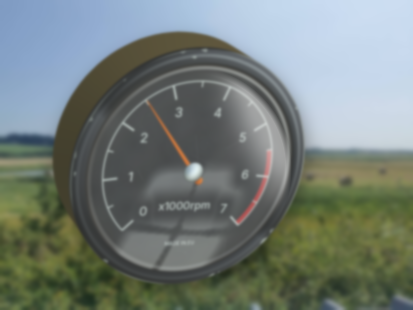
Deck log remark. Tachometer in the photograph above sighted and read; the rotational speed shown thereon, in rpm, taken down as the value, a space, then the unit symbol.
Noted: 2500 rpm
